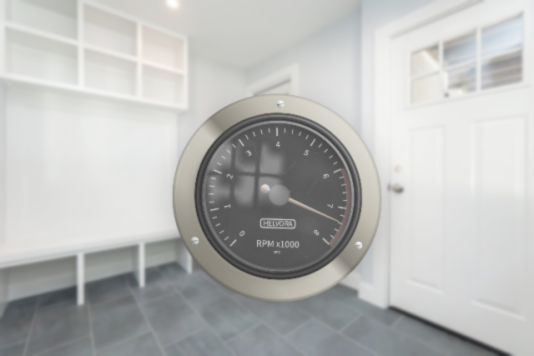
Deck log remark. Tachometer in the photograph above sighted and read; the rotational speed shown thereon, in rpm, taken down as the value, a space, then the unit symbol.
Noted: 7400 rpm
